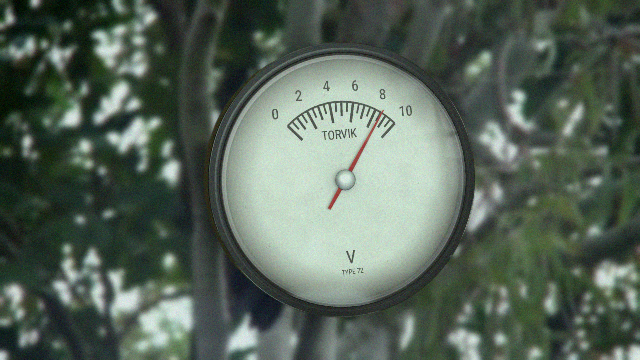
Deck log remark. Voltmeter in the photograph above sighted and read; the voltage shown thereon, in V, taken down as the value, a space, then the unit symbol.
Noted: 8.5 V
